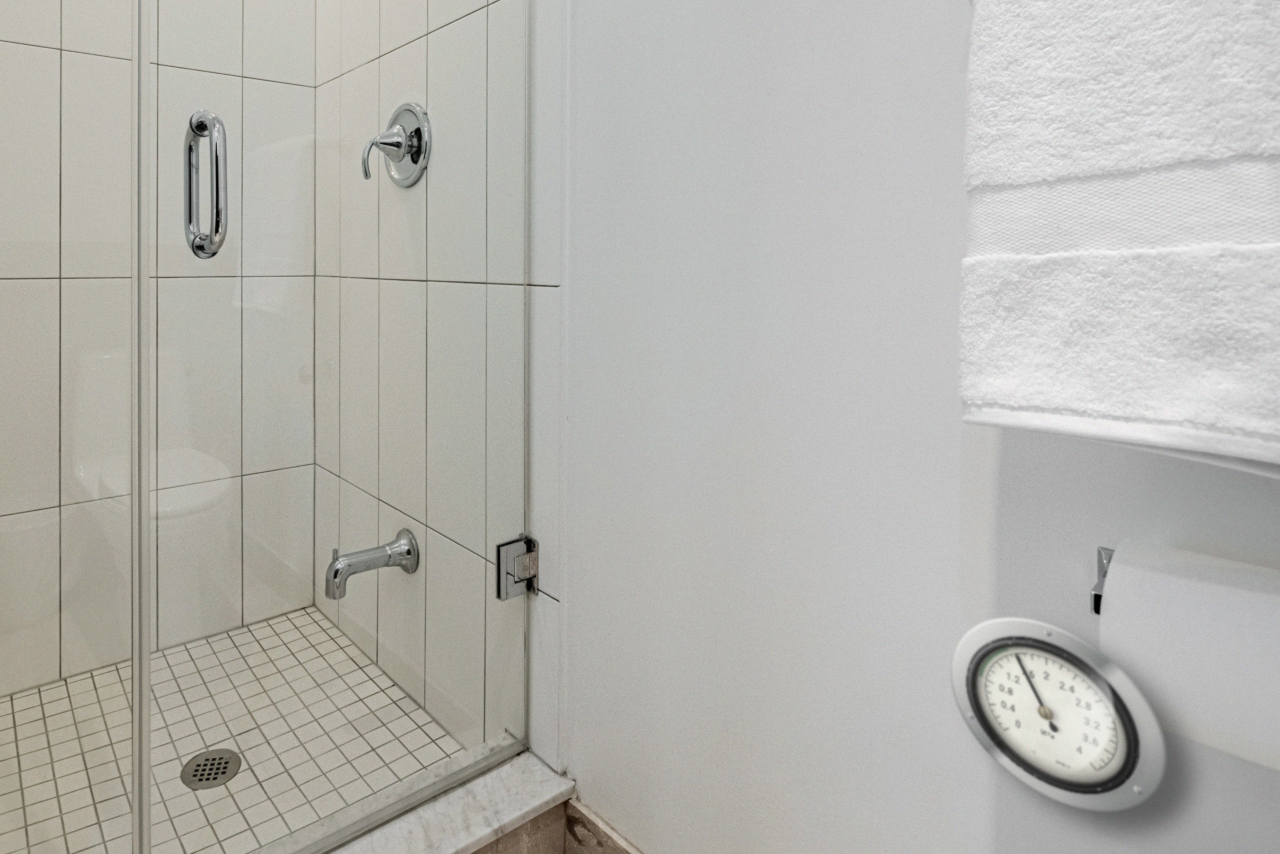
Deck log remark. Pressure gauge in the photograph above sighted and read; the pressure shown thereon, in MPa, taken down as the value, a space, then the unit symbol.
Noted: 1.6 MPa
